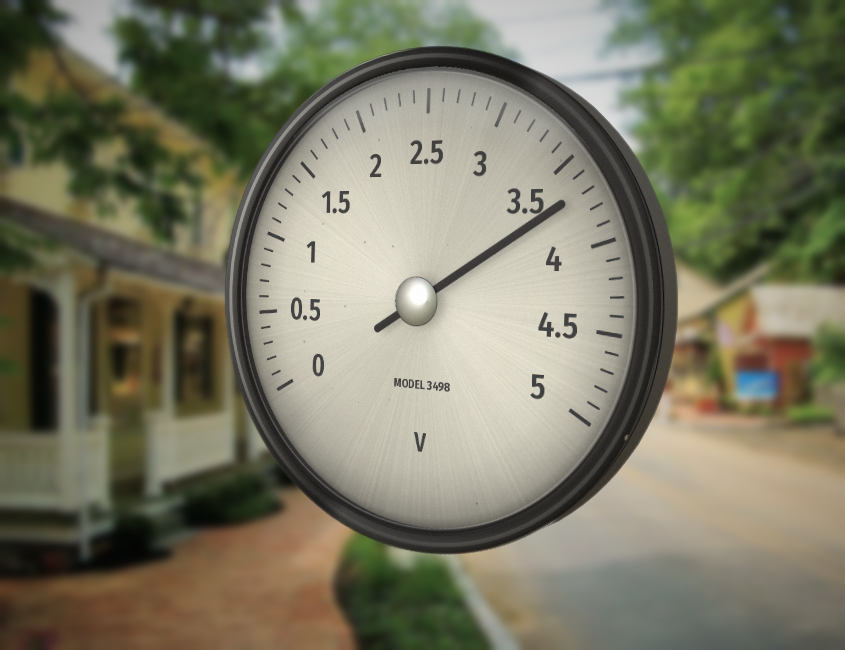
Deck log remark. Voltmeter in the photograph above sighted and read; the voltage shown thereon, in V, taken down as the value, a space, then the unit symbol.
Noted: 3.7 V
